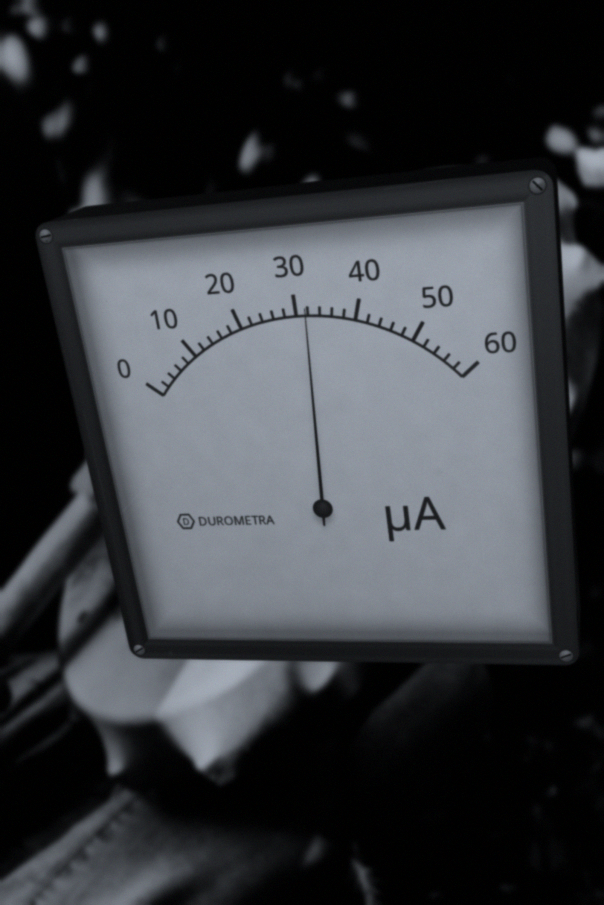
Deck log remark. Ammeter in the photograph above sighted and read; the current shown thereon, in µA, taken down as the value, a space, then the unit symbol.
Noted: 32 µA
